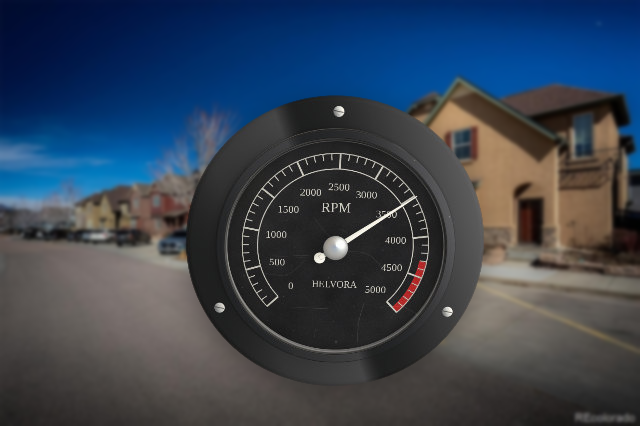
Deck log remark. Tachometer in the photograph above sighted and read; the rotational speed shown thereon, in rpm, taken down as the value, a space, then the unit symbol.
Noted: 3500 rpm
